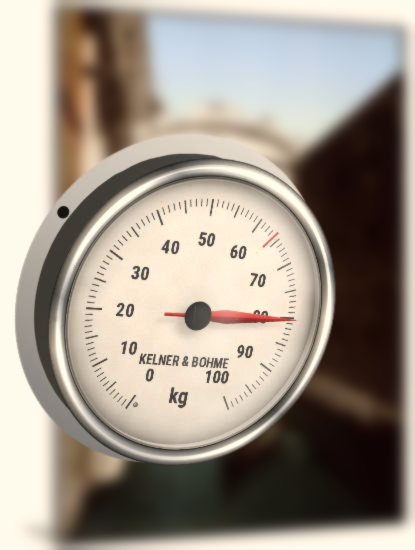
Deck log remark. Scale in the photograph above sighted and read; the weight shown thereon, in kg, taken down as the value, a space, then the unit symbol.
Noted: 80 kg
